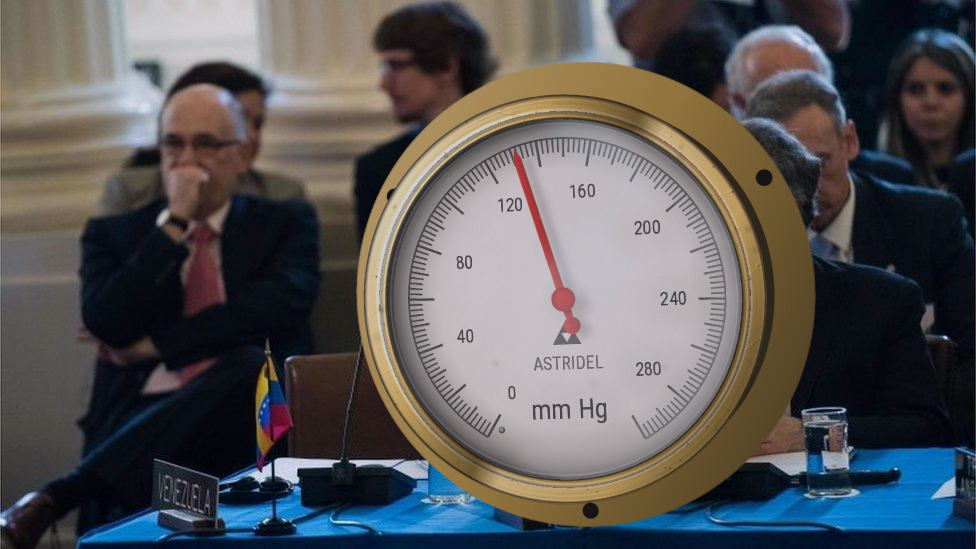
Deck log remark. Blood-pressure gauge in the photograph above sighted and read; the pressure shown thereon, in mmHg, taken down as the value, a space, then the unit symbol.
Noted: 132 mmHg
